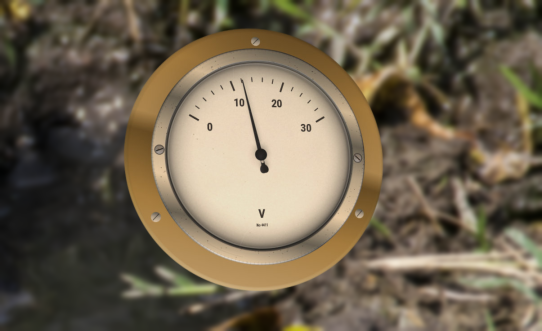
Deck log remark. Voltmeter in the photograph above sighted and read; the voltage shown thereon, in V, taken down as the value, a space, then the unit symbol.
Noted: 12 V
